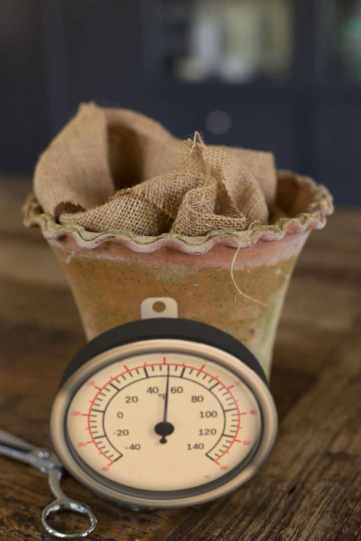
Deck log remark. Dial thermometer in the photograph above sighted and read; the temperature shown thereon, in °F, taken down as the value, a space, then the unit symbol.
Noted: 52 °F
